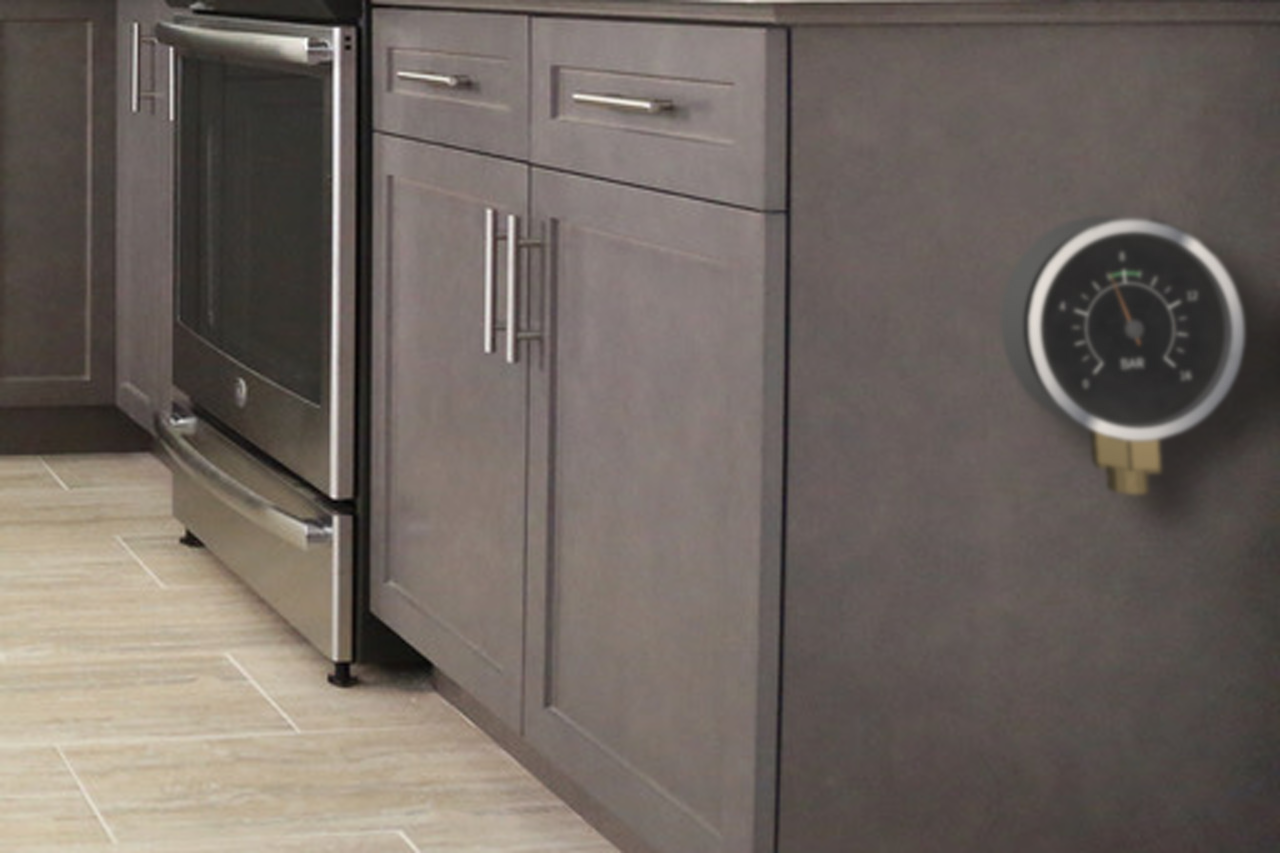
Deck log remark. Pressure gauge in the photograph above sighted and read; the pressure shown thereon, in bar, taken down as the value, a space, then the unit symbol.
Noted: 7 bar
